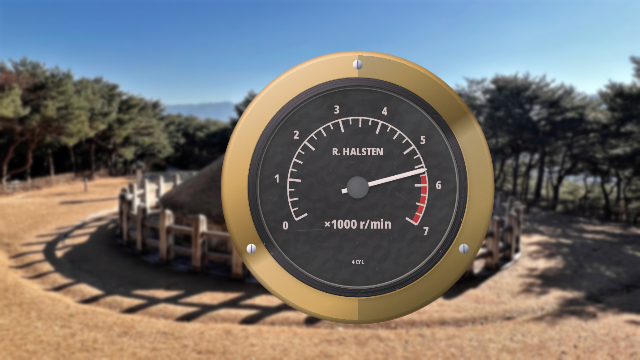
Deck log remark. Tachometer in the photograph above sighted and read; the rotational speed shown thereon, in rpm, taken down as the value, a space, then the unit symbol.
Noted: 5625 rpm
